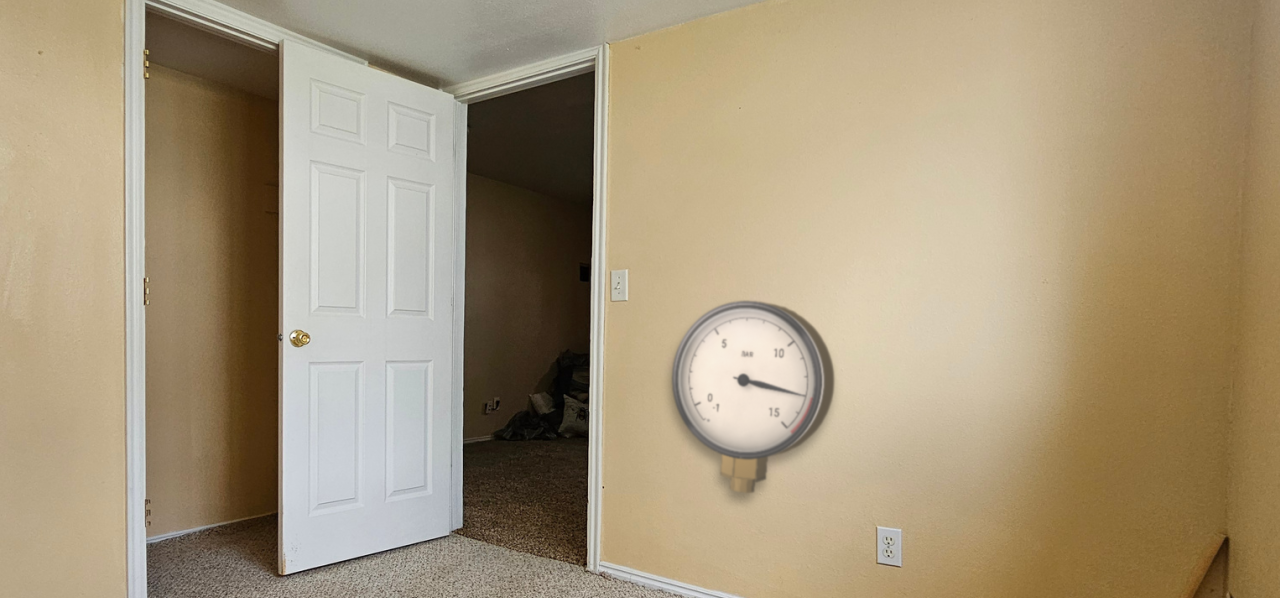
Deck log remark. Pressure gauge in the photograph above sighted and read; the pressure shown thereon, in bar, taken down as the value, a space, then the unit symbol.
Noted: 13 bar
